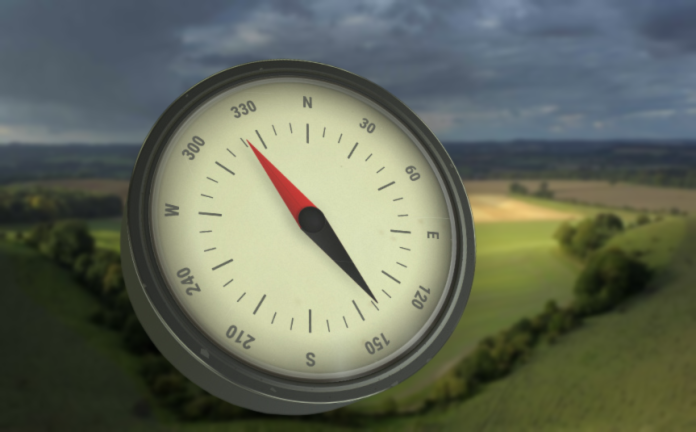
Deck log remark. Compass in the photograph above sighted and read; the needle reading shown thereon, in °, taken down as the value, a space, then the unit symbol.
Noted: 320 °
